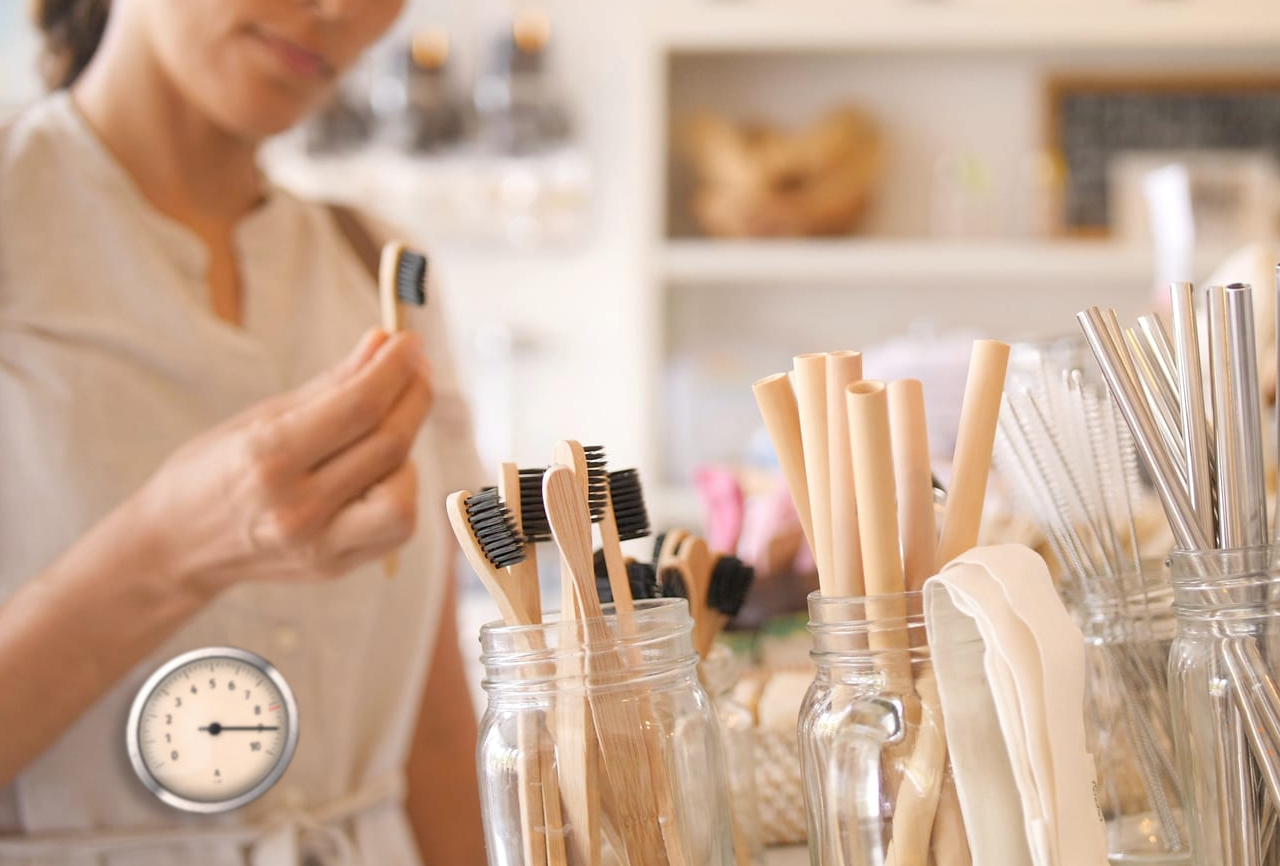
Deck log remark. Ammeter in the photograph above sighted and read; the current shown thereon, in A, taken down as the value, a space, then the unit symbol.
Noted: 9 A
